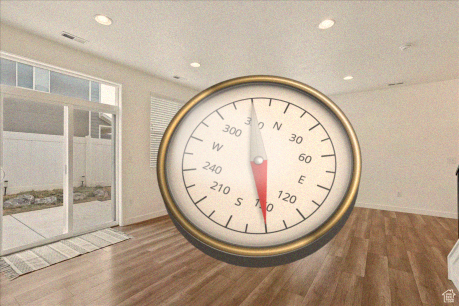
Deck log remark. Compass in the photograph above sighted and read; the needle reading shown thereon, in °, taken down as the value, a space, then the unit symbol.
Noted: 150 °
